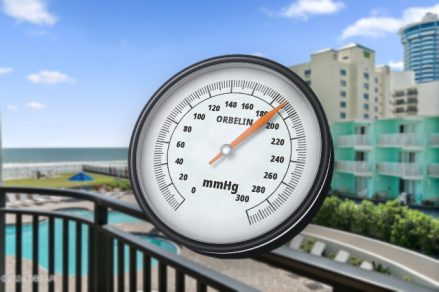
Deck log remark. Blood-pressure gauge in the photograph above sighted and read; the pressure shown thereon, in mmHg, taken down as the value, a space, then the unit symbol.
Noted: 190 mmHg
